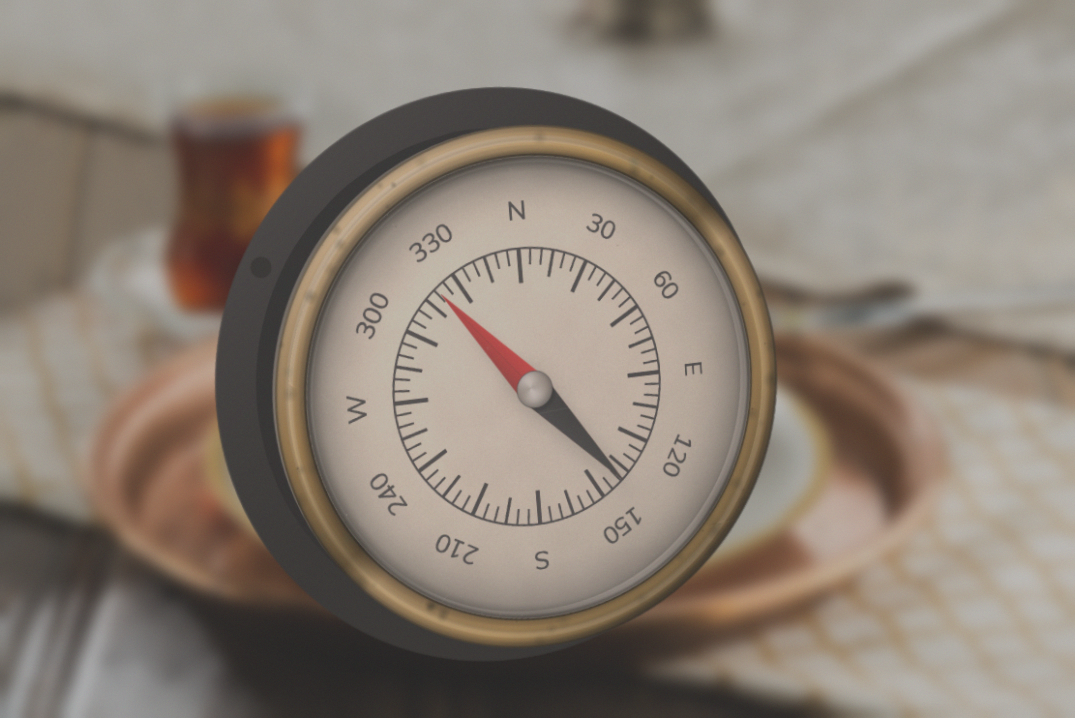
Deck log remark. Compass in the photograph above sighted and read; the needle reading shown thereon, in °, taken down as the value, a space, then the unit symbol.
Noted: 320 °
